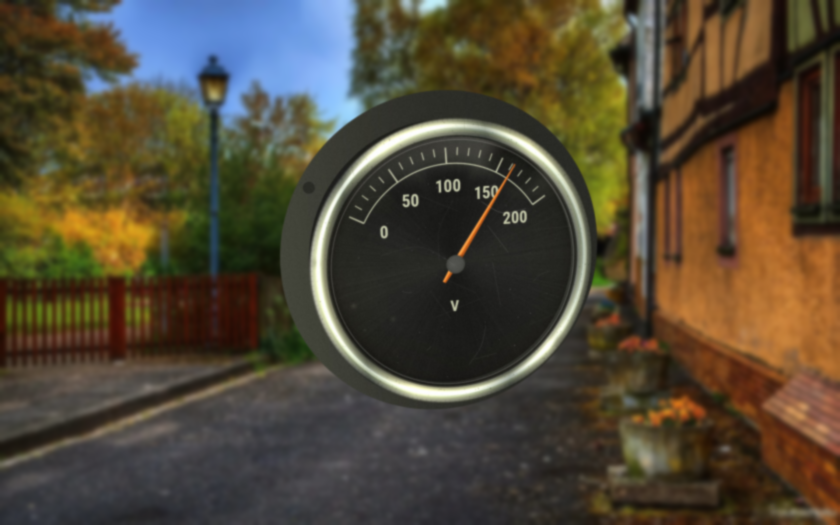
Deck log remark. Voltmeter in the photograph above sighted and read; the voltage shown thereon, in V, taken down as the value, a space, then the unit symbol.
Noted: 160 V
